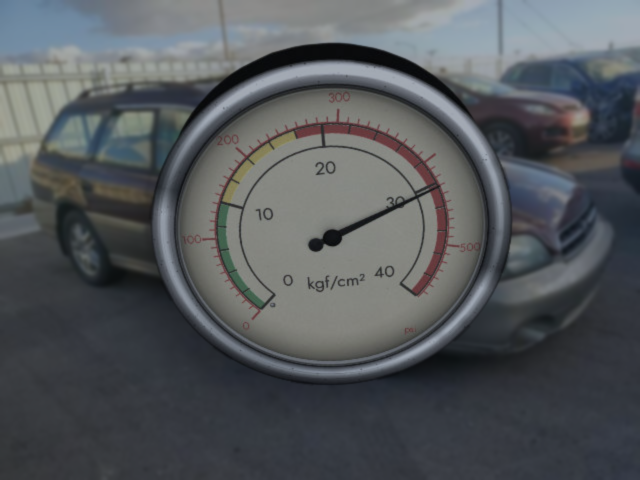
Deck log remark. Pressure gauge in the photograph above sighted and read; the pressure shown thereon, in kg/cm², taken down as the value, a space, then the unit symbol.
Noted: 30 kg/cm²
